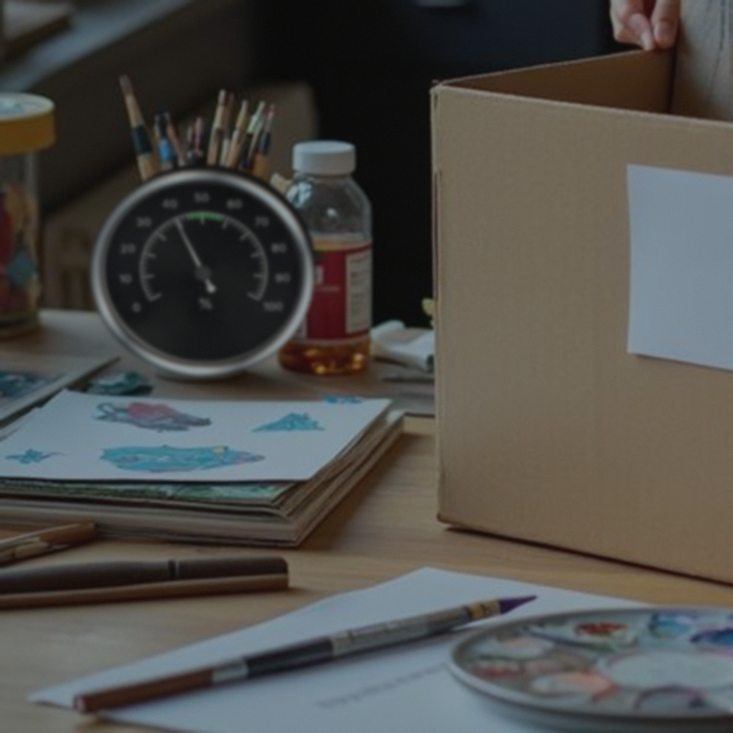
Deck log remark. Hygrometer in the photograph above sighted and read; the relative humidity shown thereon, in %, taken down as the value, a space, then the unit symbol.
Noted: 40 %
